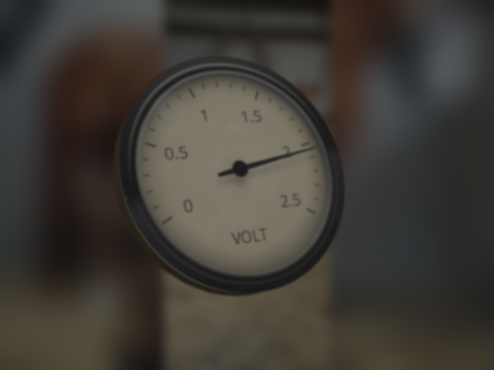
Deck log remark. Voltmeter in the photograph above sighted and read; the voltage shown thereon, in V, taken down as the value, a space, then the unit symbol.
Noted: 2.05 V
